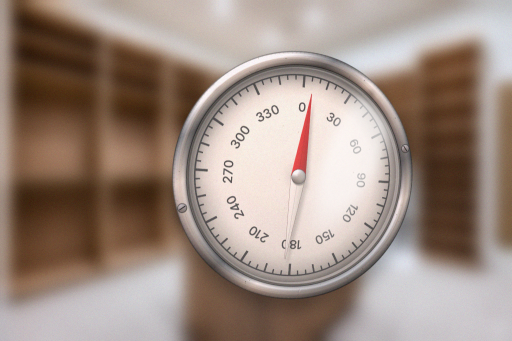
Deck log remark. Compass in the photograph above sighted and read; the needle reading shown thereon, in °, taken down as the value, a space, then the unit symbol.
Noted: 5 °
